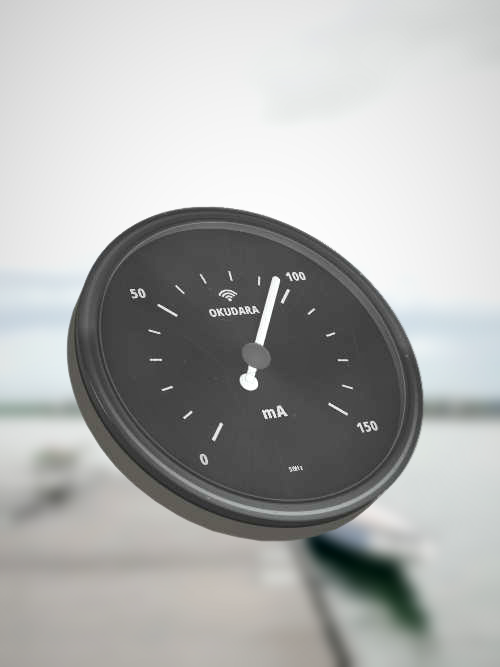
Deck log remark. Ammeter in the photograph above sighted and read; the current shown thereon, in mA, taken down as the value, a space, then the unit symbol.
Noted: 95 mA
